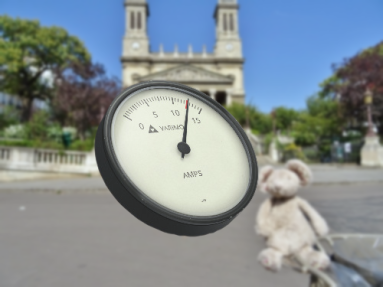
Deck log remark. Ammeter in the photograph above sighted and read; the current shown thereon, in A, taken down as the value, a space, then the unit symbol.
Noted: 12.5 A
